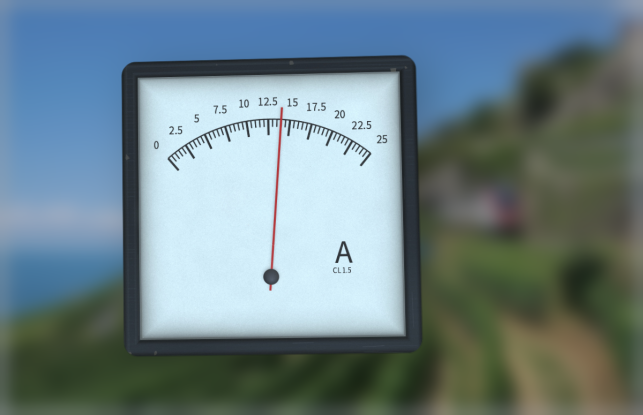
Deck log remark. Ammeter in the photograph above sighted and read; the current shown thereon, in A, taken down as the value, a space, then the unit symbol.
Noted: 14 A
